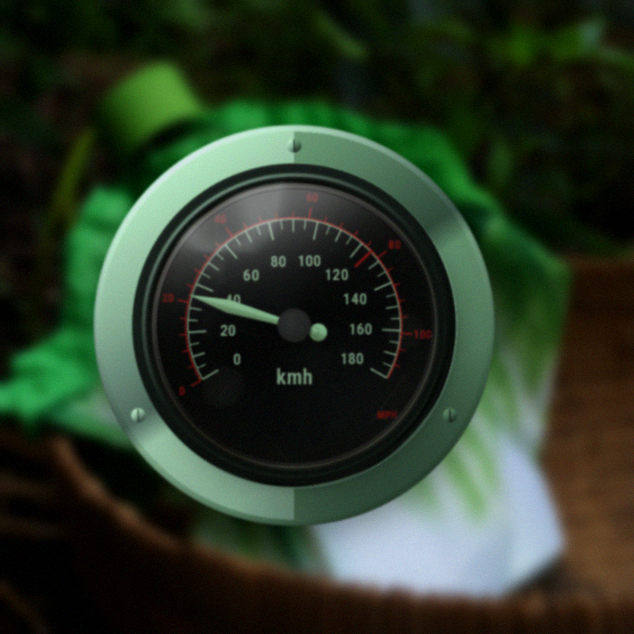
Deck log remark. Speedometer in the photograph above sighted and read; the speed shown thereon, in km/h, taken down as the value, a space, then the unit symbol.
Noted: 35 km/h
